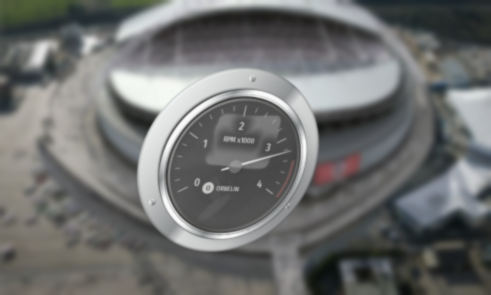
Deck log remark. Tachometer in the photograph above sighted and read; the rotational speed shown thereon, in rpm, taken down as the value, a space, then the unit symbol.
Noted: 3200 rpm
